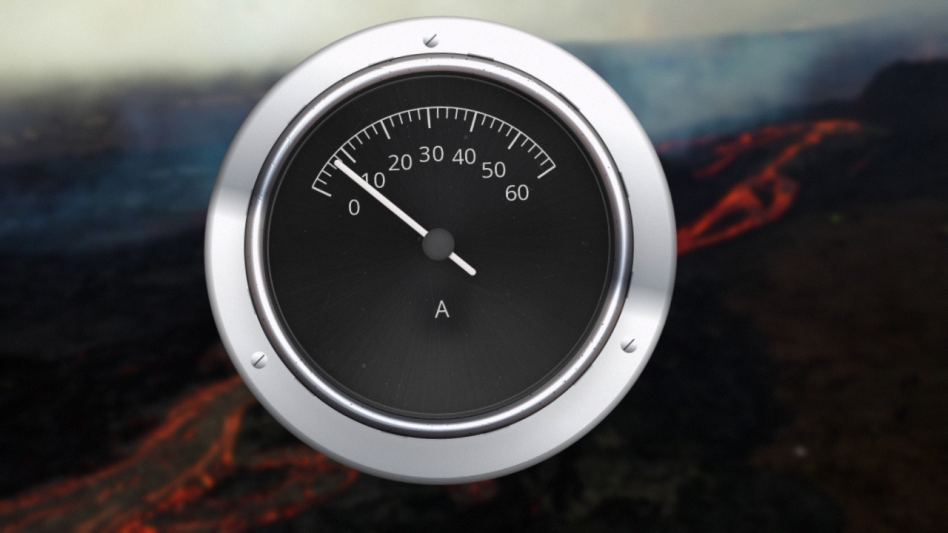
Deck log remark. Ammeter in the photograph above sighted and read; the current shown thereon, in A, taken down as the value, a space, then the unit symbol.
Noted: 7 A
